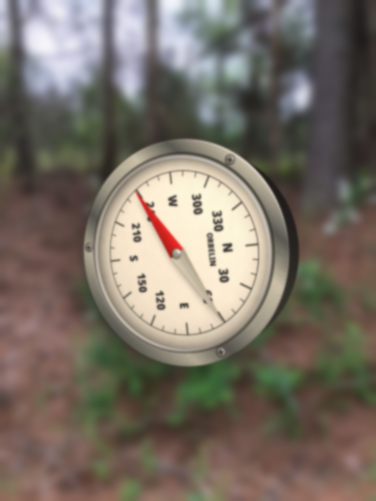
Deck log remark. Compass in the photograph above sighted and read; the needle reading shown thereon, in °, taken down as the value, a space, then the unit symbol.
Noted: 240 °
